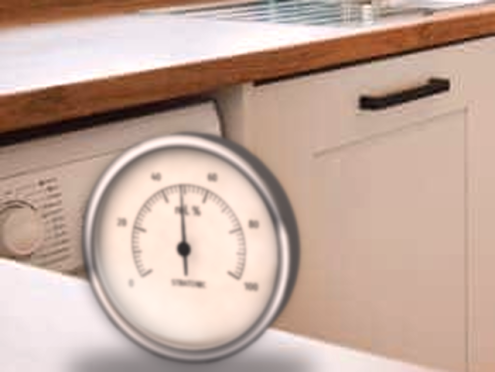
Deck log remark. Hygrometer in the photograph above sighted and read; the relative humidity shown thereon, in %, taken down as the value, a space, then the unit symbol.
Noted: 50 %
